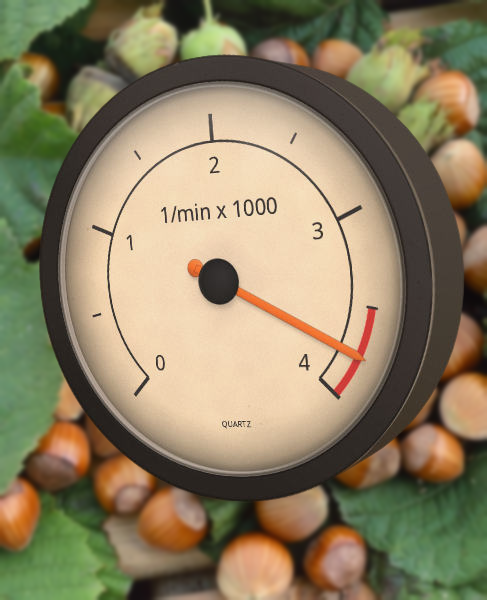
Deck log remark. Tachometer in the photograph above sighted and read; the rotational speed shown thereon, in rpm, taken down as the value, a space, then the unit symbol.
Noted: 3750 rpm
